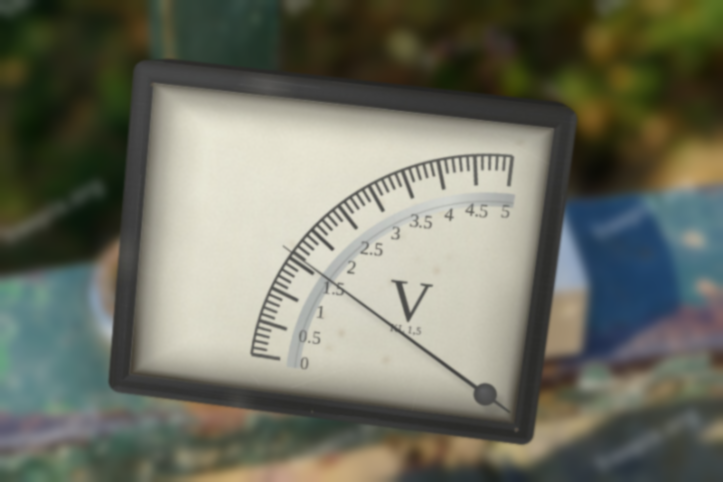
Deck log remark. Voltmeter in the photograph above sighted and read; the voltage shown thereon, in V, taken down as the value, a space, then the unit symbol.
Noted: 1.6 V
